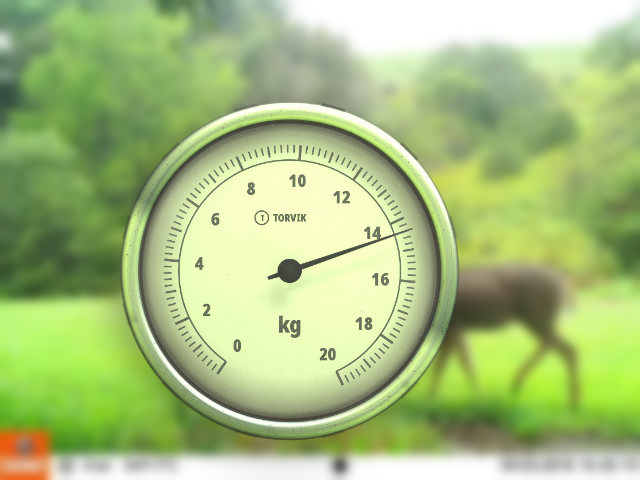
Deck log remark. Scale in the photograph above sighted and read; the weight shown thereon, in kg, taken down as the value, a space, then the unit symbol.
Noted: 14.4 kg
